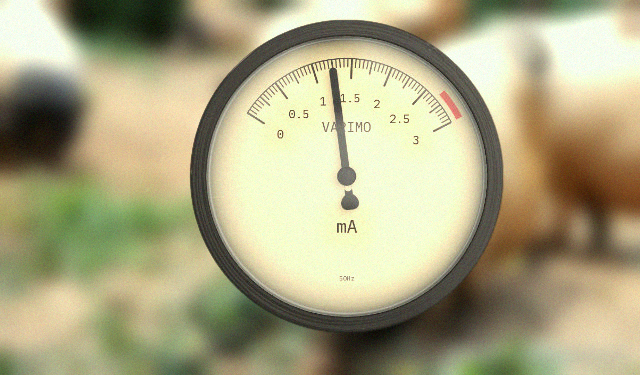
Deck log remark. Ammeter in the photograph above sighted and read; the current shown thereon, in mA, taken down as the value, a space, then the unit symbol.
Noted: 1.25 mA
